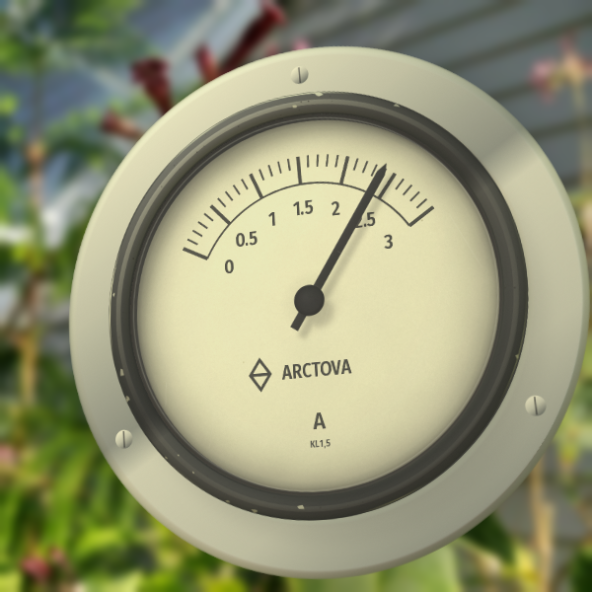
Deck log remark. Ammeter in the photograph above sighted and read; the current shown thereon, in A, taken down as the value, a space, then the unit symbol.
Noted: 2.4 A
